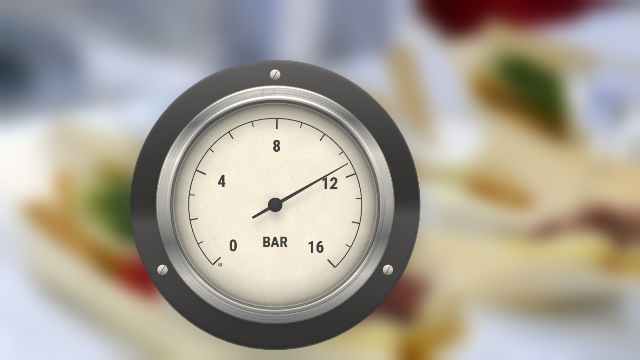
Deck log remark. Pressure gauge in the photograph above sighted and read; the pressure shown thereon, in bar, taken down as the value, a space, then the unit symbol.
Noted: 11.5 bar
